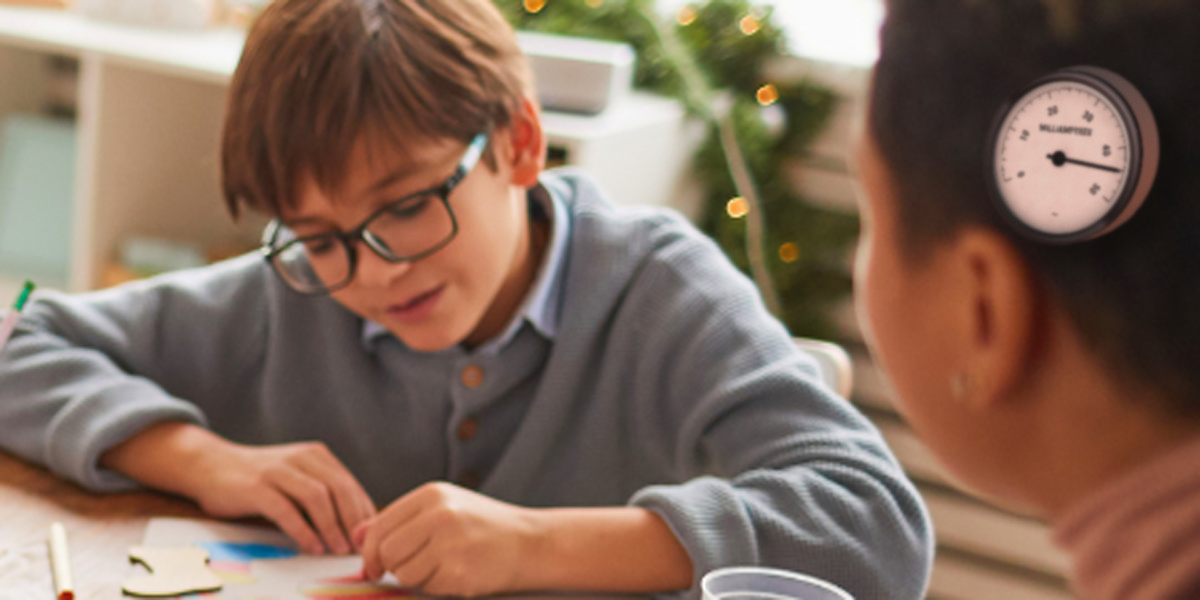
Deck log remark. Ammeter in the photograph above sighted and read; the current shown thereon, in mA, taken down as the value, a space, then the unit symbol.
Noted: 44 mA
